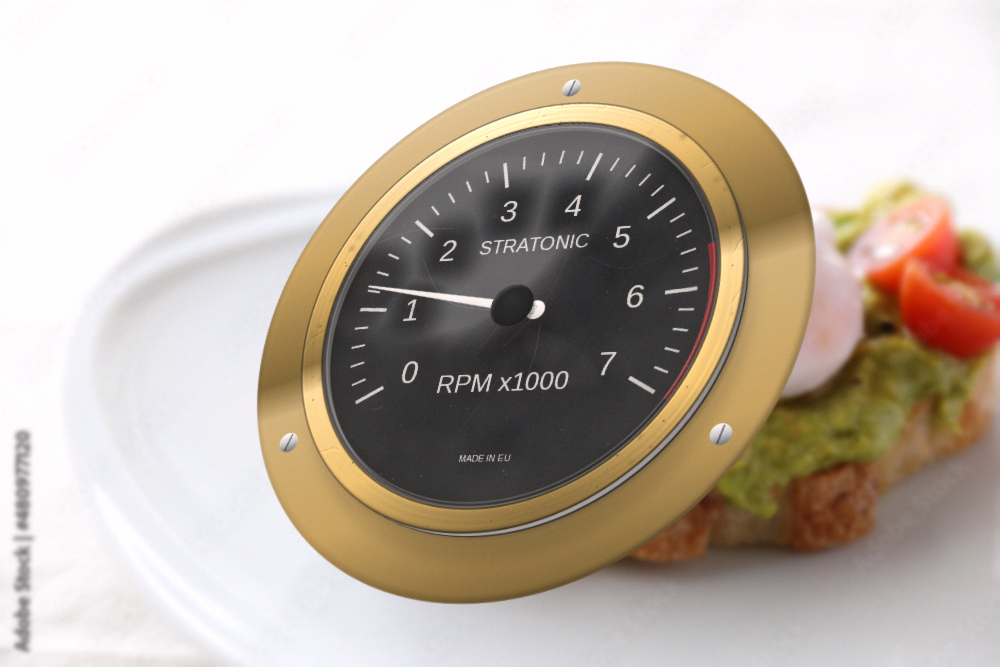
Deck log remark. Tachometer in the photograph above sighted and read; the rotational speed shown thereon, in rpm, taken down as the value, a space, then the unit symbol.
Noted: 1200 rpm
